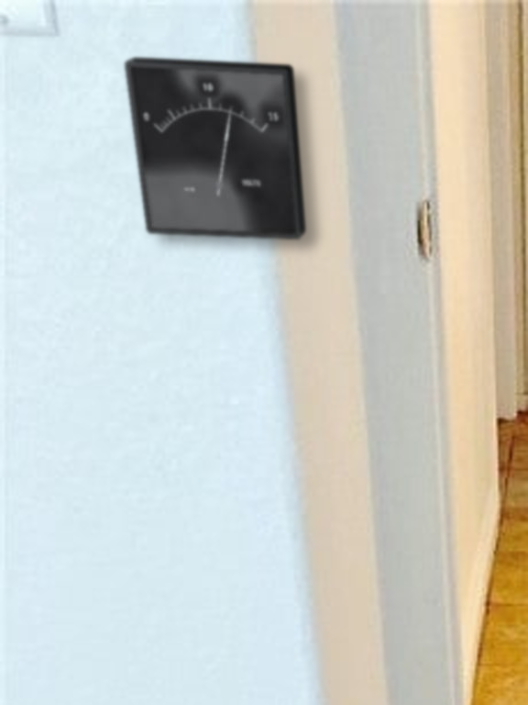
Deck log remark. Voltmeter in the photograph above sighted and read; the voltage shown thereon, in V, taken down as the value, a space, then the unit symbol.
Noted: 12 V
